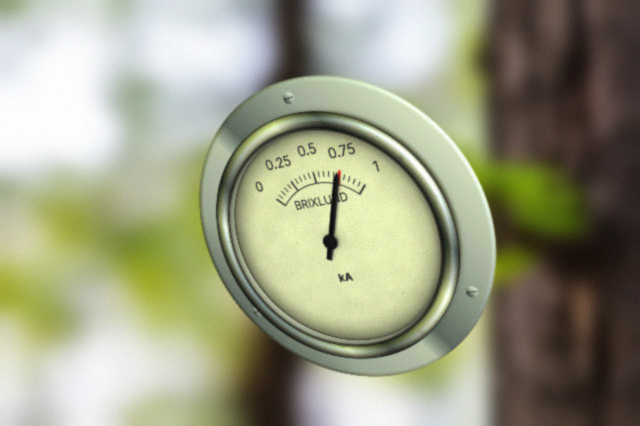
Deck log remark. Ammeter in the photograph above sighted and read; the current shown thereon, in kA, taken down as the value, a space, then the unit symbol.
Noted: 0.75 kA
